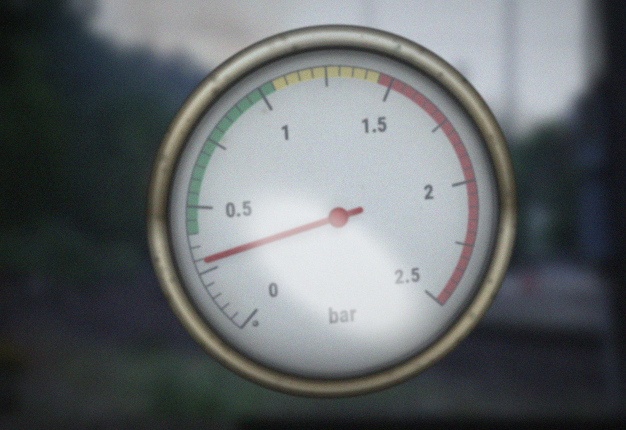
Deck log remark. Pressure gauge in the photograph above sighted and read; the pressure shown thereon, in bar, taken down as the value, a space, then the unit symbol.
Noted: 0.3 bar
